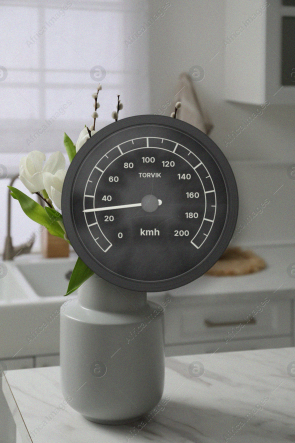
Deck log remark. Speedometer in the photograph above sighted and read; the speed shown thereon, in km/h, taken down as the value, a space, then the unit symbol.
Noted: 30 km/h
